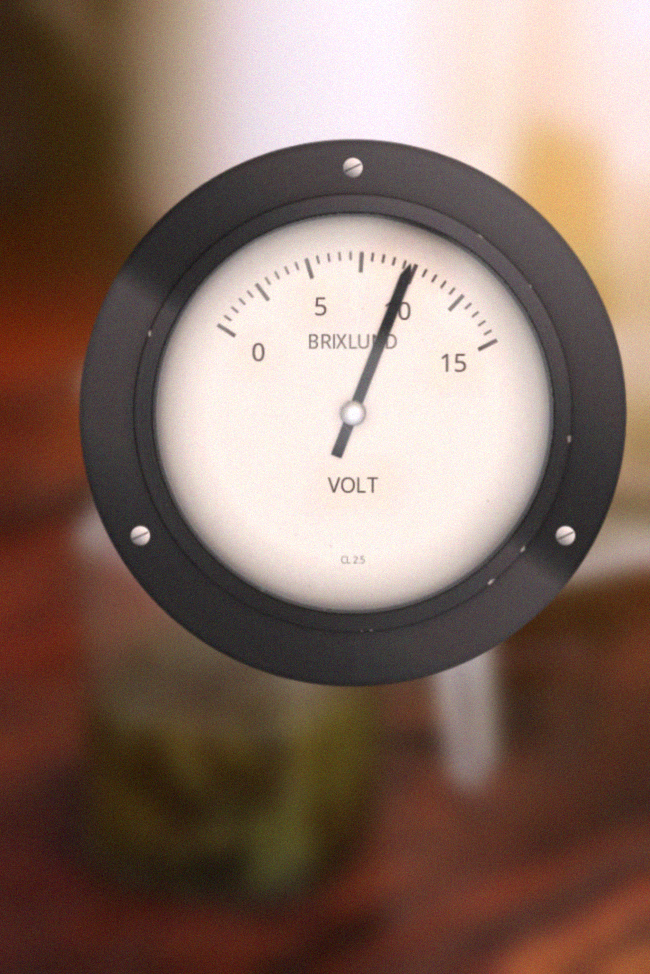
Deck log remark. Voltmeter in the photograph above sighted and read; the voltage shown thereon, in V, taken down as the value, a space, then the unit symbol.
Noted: 9.75 V
